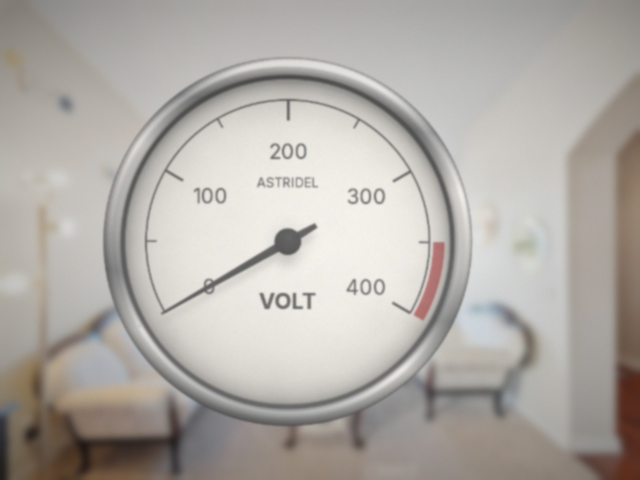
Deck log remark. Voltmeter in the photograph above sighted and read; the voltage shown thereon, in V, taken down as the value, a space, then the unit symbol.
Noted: 0 V
